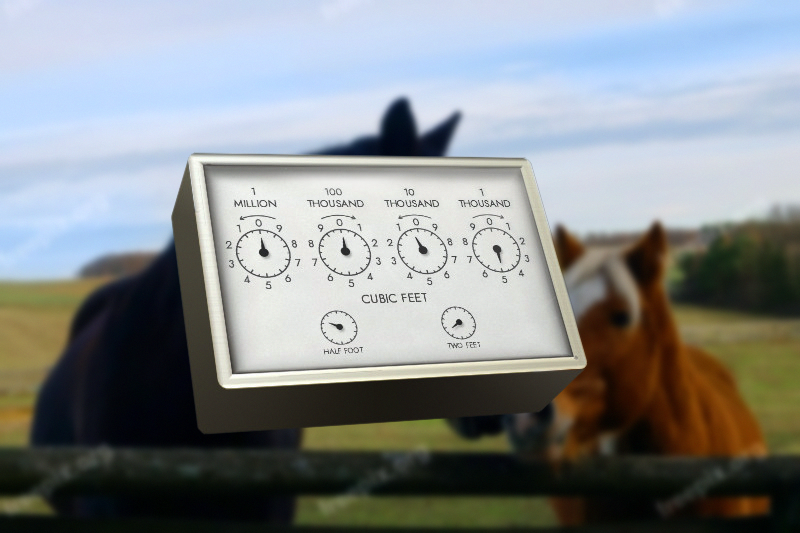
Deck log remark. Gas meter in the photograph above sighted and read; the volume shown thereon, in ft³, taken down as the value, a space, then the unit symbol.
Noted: 500 ft³
